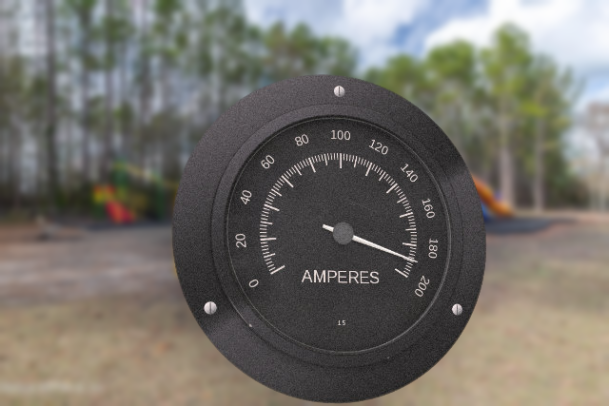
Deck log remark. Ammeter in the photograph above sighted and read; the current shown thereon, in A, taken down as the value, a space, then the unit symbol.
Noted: 190 A
